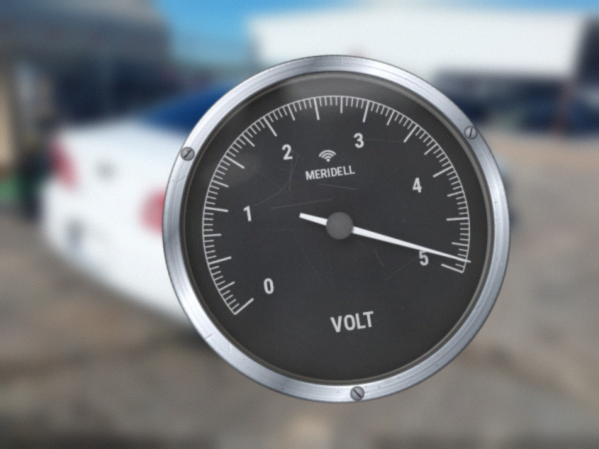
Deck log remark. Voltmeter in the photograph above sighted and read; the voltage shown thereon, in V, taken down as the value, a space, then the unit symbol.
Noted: 4.9 V
